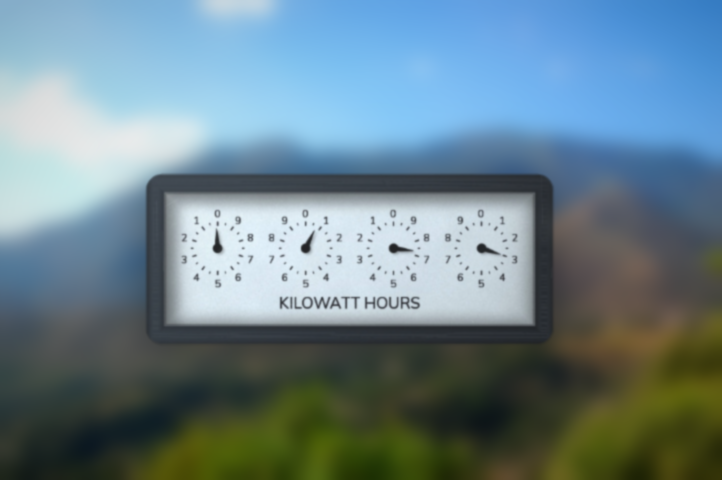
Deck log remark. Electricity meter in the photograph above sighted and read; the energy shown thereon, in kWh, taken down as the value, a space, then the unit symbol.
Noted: 73 kWh
